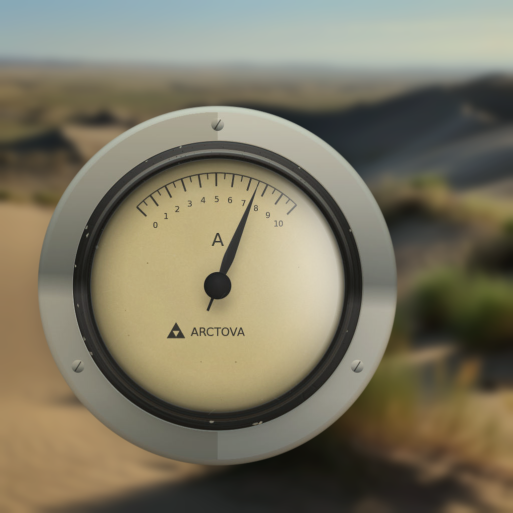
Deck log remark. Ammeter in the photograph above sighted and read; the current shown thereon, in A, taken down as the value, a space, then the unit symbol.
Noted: 7.5 A
